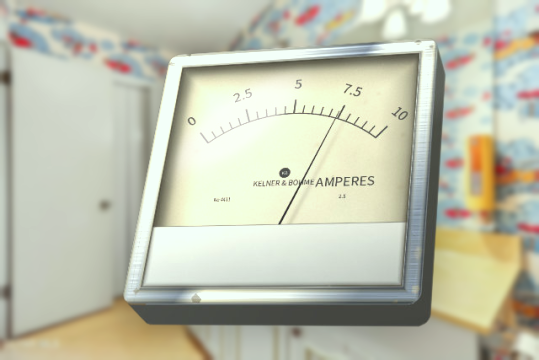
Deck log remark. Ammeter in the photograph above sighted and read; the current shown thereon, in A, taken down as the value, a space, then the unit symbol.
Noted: 7.5 A
